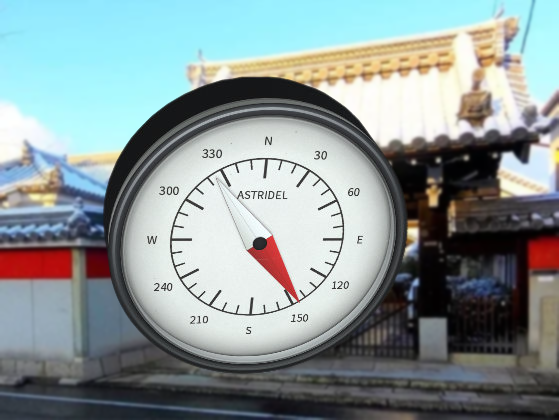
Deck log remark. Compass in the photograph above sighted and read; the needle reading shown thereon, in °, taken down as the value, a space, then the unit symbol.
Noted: 145 °
